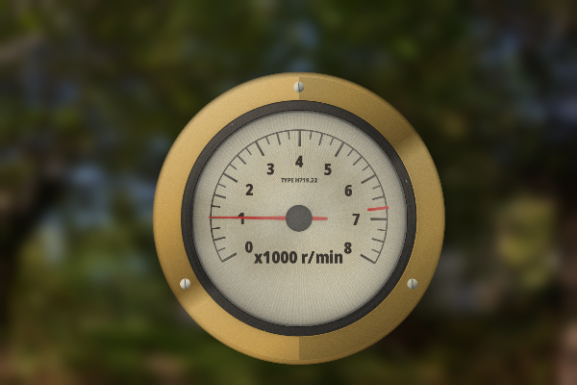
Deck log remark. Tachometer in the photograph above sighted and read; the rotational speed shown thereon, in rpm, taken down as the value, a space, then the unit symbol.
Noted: 1000 rpm
